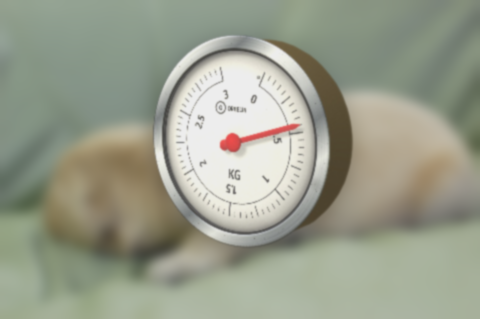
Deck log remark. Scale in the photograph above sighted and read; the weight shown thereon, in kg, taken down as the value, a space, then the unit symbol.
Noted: 0.45 kg
